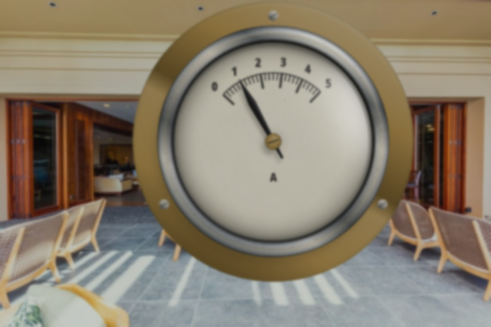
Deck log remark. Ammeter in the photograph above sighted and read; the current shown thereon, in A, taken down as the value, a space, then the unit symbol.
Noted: 1 A
